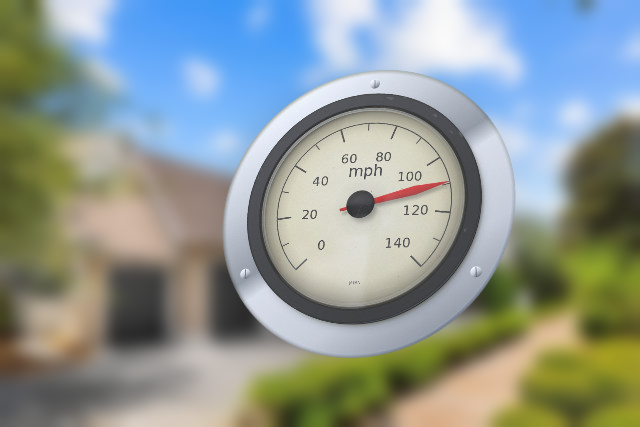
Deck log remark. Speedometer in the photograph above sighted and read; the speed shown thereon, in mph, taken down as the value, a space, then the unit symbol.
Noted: 110 mph
